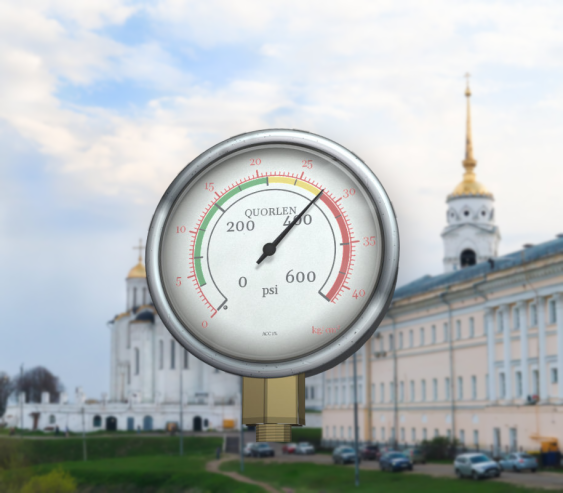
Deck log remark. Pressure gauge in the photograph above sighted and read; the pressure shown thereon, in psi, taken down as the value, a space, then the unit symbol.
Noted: 400 psi
